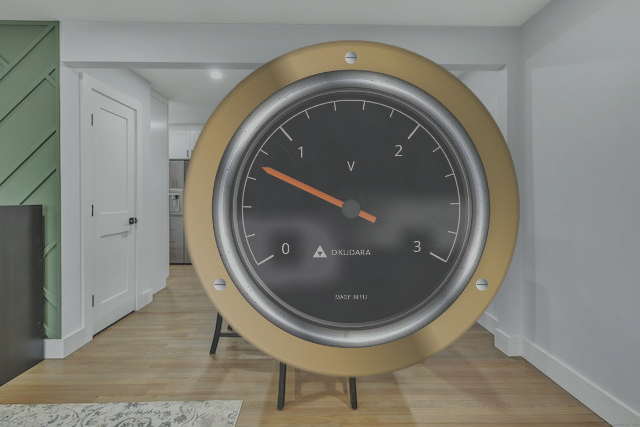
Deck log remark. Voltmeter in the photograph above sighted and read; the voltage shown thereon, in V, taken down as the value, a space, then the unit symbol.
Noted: 0.7 V
